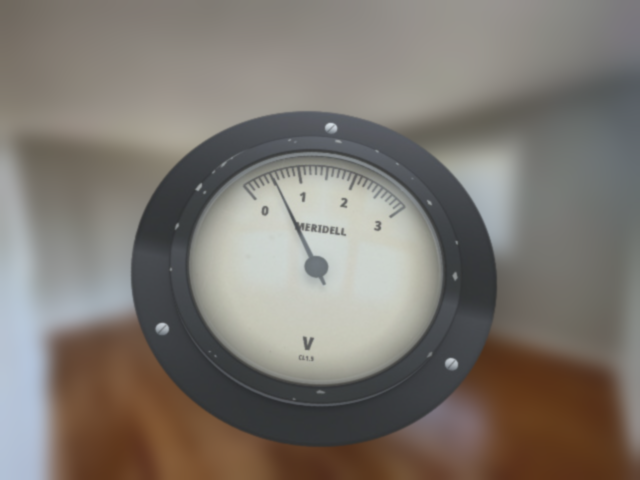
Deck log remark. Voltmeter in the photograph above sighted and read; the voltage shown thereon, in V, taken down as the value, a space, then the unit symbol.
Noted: 0.5 V
